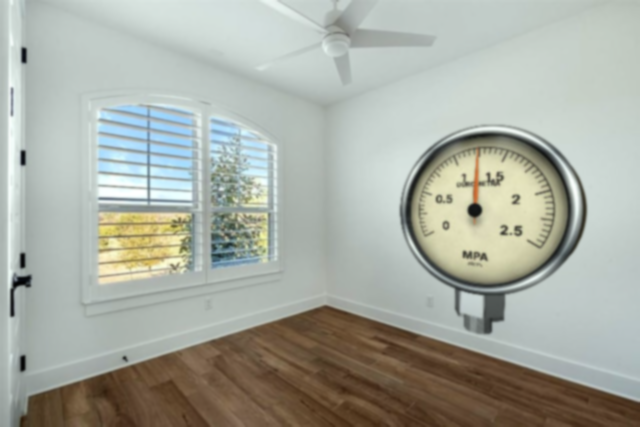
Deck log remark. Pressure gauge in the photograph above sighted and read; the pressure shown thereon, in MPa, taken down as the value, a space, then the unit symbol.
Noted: 1.25 MPa
